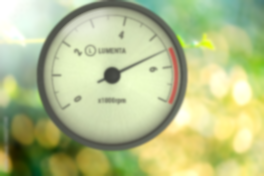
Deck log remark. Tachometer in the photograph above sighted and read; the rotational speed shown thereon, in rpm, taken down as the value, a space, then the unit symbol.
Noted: 5500 rpm
